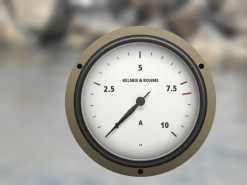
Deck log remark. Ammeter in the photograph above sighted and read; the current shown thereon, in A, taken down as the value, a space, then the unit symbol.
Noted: 0 A
